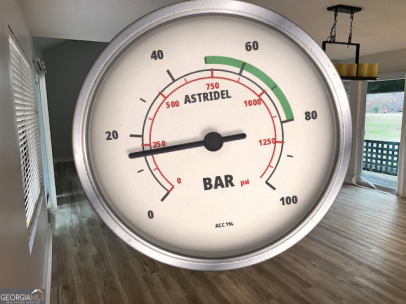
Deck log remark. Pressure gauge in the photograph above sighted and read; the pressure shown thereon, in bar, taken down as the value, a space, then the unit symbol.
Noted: 15 bar
